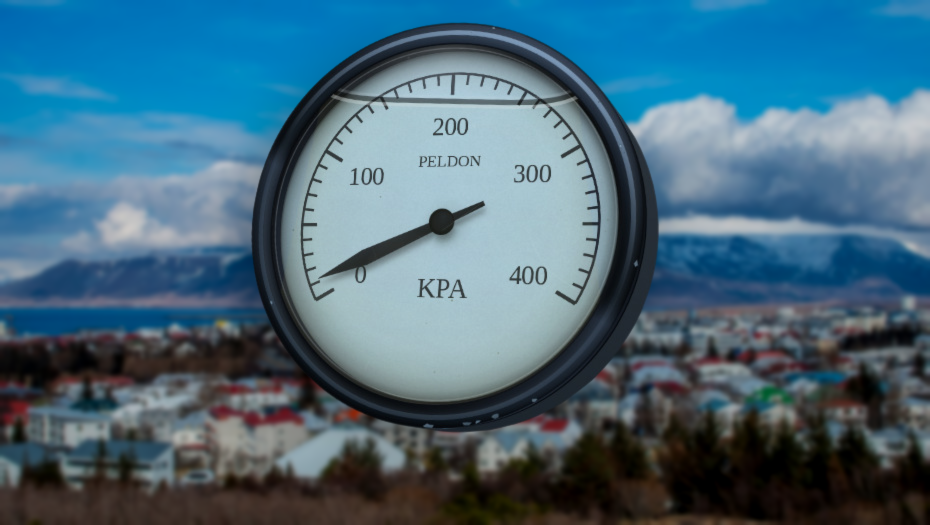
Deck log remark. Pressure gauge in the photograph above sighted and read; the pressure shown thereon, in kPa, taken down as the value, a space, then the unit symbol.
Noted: 10 kPa
